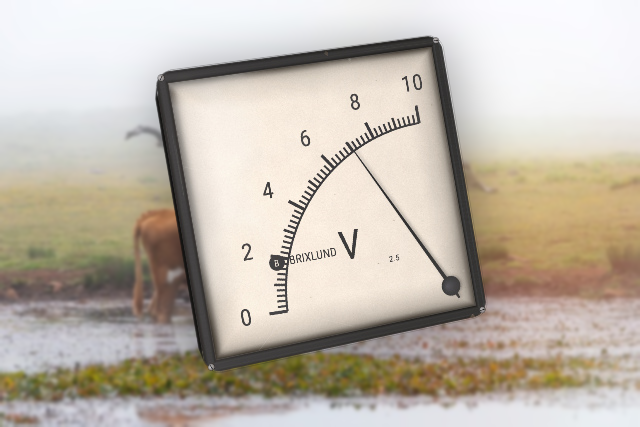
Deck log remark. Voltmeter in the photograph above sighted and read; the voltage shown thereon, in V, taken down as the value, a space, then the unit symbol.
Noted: 7 V
